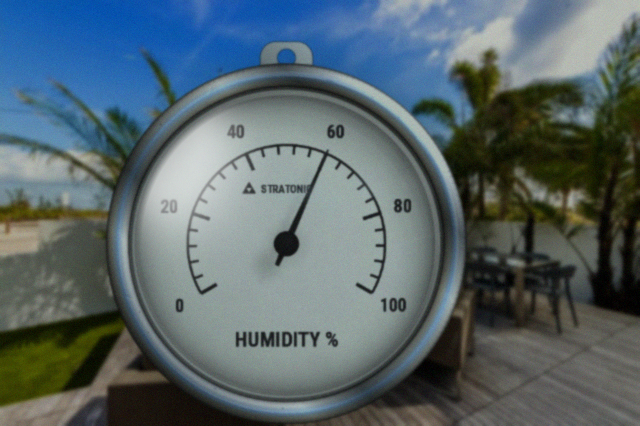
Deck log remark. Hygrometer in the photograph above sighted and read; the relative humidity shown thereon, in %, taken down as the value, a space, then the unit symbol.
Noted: 60 %
